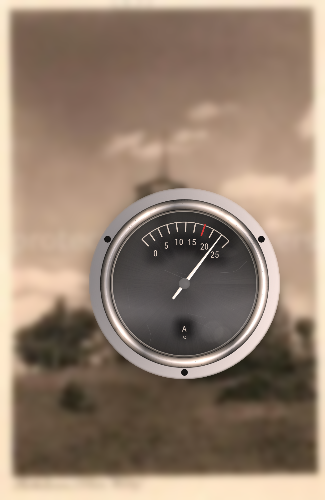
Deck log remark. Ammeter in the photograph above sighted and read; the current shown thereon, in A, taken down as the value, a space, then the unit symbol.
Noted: 22.5 A
